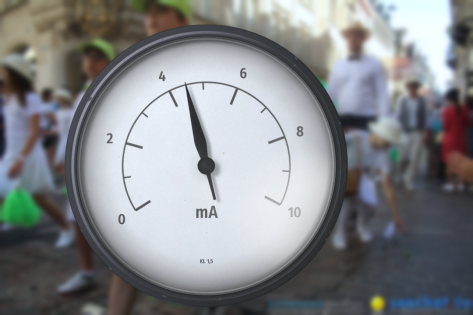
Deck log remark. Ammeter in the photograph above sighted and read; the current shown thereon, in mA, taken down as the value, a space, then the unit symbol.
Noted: 4.5 mA
